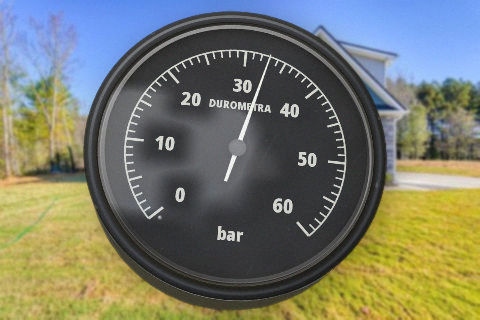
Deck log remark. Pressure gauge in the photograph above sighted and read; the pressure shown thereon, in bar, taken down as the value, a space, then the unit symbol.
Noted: 33 bar
